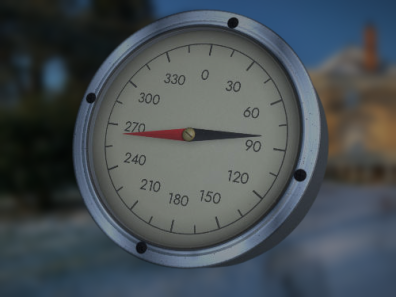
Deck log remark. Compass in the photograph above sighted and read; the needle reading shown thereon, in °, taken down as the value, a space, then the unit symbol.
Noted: 262.5 °
